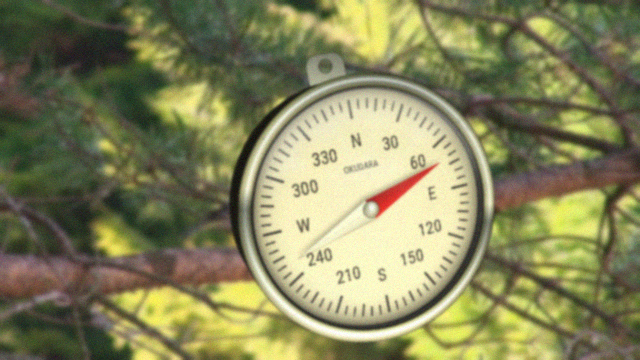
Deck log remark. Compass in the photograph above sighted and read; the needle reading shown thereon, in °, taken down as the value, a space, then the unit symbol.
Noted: 70 °
